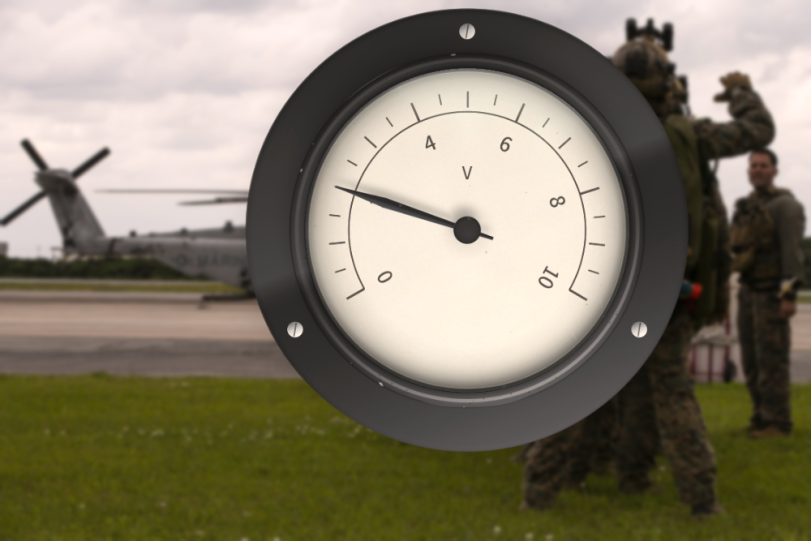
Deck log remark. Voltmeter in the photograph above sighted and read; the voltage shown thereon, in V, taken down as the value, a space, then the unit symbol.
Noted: 2 V
